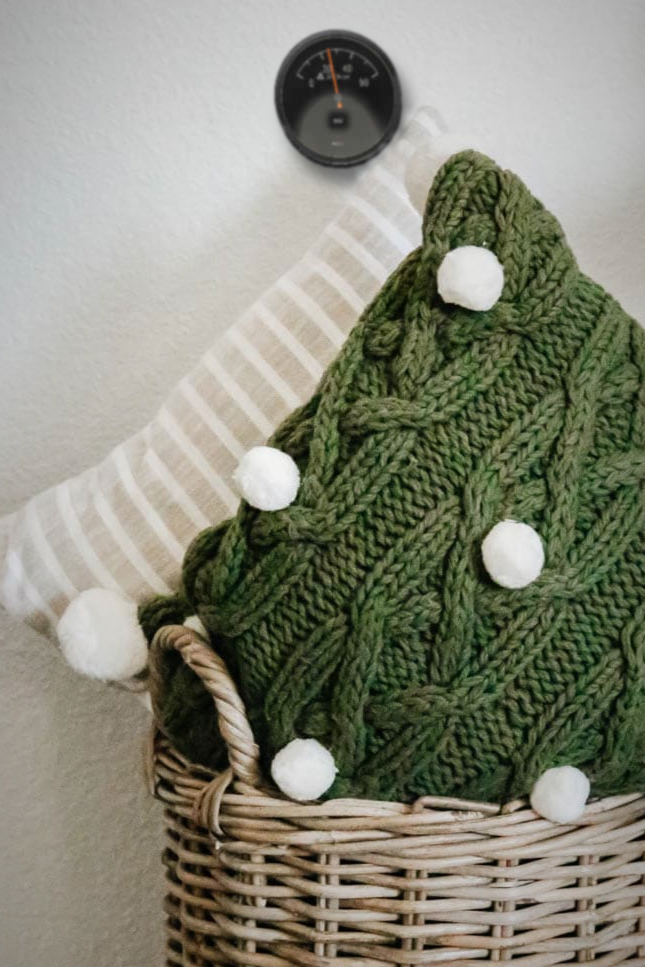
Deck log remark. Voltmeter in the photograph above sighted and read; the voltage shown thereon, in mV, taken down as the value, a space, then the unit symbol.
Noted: 25 mV
